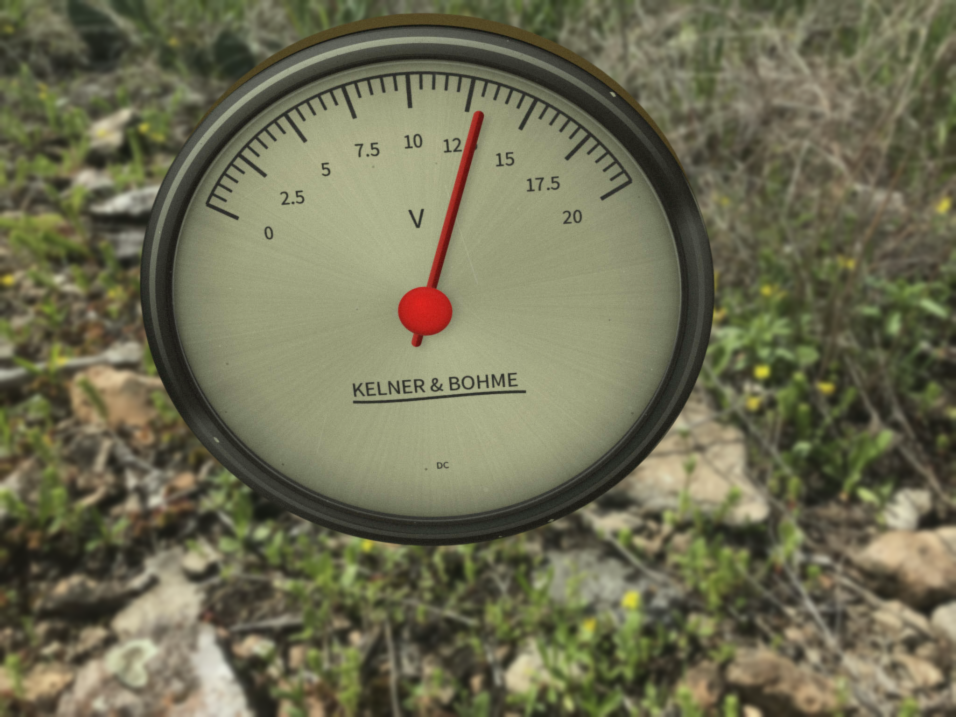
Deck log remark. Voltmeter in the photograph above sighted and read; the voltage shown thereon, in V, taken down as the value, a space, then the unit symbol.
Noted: 13 V
